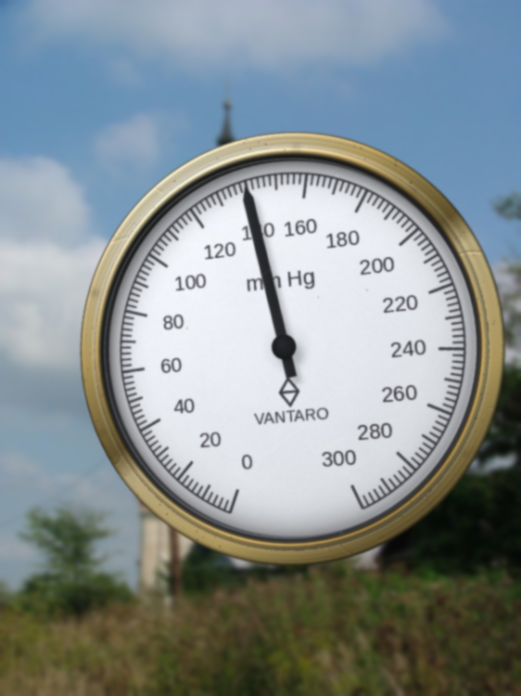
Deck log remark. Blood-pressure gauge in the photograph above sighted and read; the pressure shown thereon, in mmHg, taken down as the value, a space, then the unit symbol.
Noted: 140 mmHg
